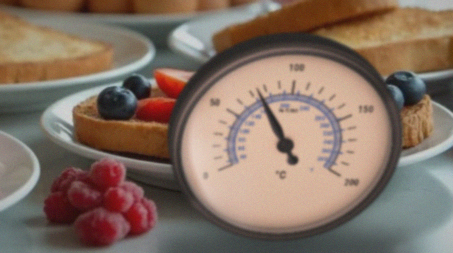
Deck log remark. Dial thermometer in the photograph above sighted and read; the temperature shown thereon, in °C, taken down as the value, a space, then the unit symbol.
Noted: 75 °C
